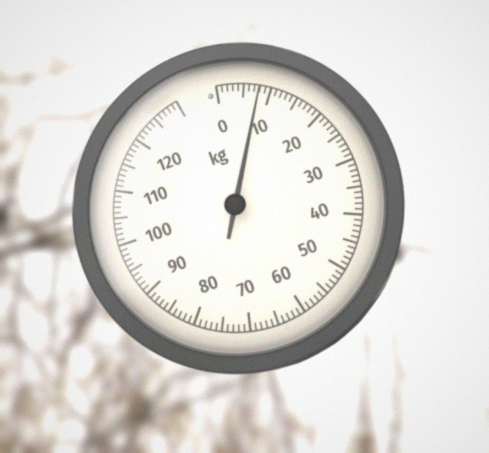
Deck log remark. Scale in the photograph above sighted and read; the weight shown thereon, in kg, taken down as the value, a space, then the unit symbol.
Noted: 8 kg
